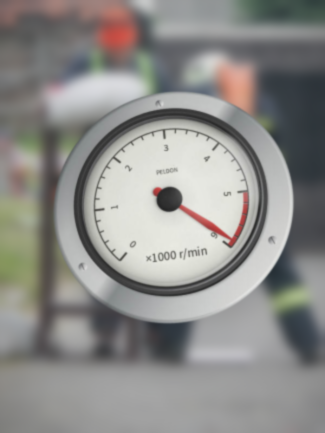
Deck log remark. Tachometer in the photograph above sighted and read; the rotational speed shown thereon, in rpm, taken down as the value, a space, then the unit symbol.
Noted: 5900 rpm
